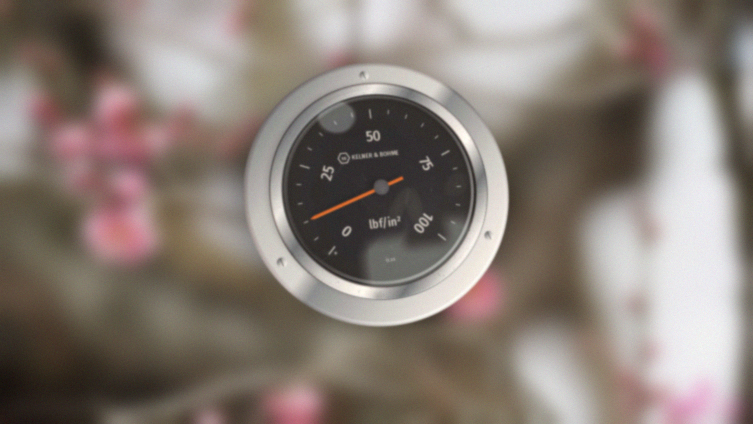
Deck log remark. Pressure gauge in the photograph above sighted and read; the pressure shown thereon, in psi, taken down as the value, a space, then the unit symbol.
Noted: 10 psi
